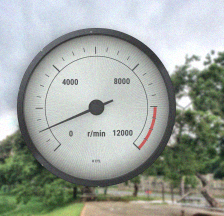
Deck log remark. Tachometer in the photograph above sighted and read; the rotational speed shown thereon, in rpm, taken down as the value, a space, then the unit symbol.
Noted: 1000 rpm
